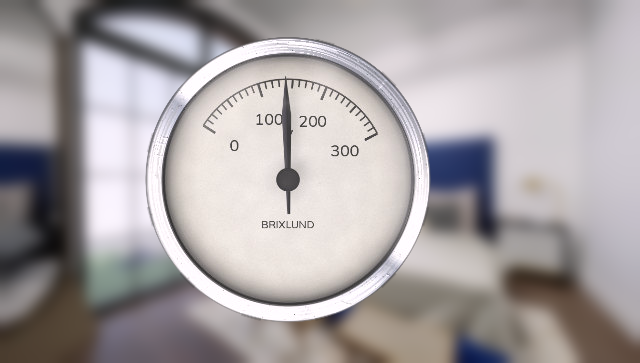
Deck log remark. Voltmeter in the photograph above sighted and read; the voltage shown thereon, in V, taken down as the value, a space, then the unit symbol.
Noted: 140 V
